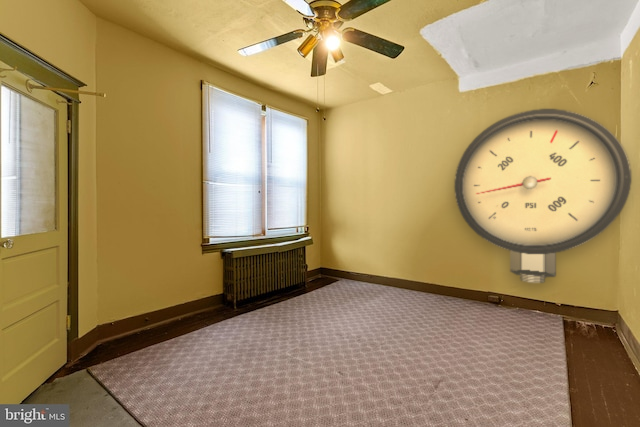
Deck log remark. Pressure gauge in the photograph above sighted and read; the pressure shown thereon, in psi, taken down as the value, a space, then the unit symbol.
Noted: 75 psi
